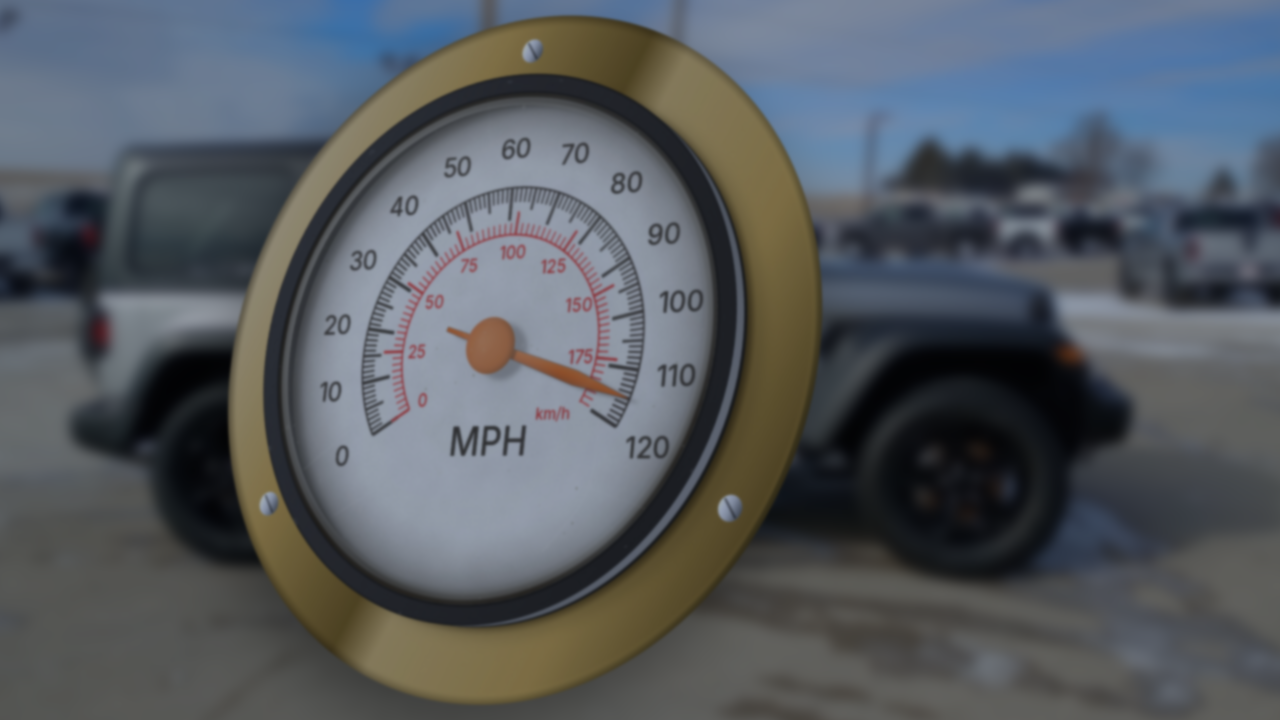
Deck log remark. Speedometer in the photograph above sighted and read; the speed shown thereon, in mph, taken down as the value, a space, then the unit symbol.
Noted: 115 mph
